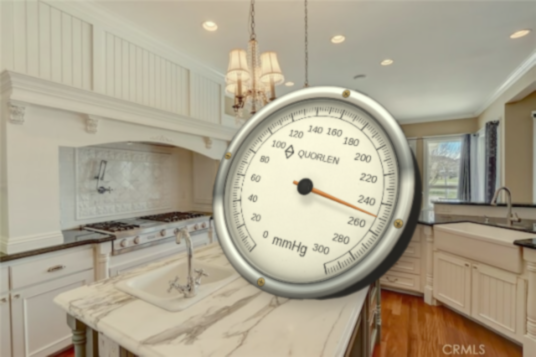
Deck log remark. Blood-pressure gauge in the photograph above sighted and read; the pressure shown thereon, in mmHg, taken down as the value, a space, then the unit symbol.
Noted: 250 mmHg
